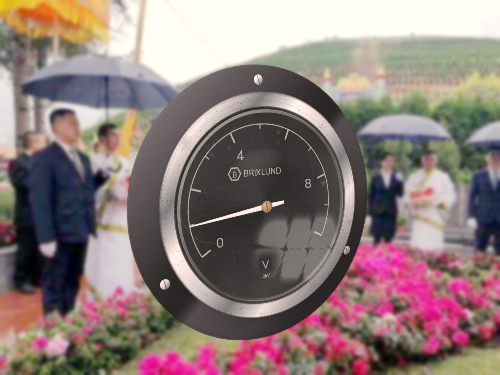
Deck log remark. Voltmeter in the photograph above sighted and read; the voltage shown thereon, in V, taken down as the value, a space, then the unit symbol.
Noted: 1 V
